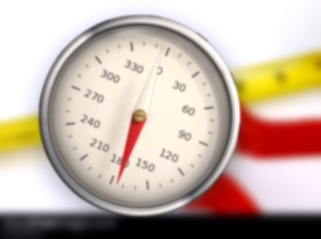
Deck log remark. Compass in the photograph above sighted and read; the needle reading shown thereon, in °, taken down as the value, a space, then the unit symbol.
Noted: 175 °
